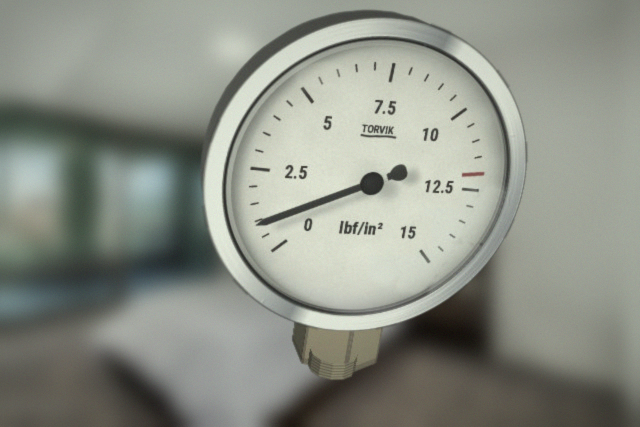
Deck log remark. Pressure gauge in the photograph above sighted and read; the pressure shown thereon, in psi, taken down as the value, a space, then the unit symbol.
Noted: 1 psi
